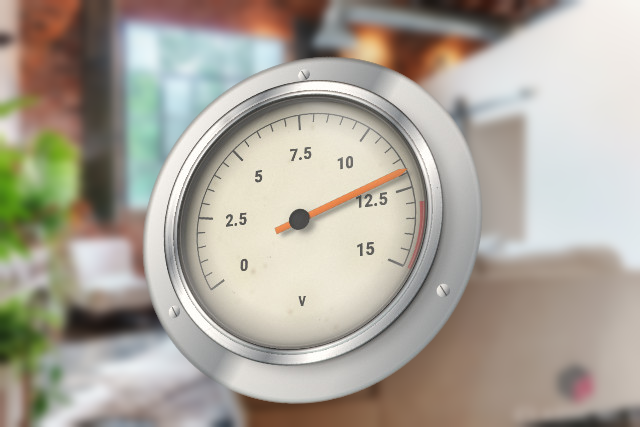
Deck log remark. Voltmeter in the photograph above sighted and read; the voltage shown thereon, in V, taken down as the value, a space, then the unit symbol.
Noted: 12 V
